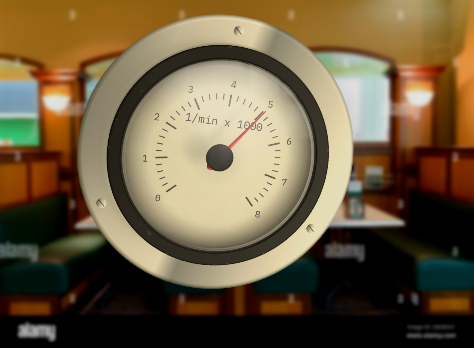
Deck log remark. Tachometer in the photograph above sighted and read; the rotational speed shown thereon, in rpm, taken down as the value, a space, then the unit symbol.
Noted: 5000 rpm
